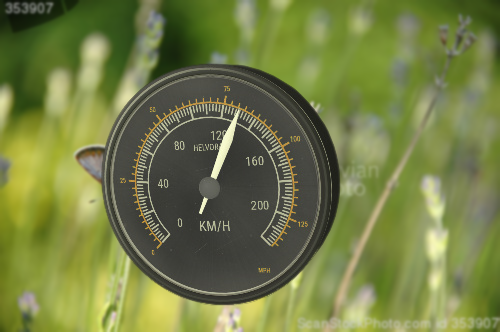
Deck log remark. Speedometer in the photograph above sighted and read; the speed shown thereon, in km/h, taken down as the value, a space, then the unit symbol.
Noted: 130 km/h
